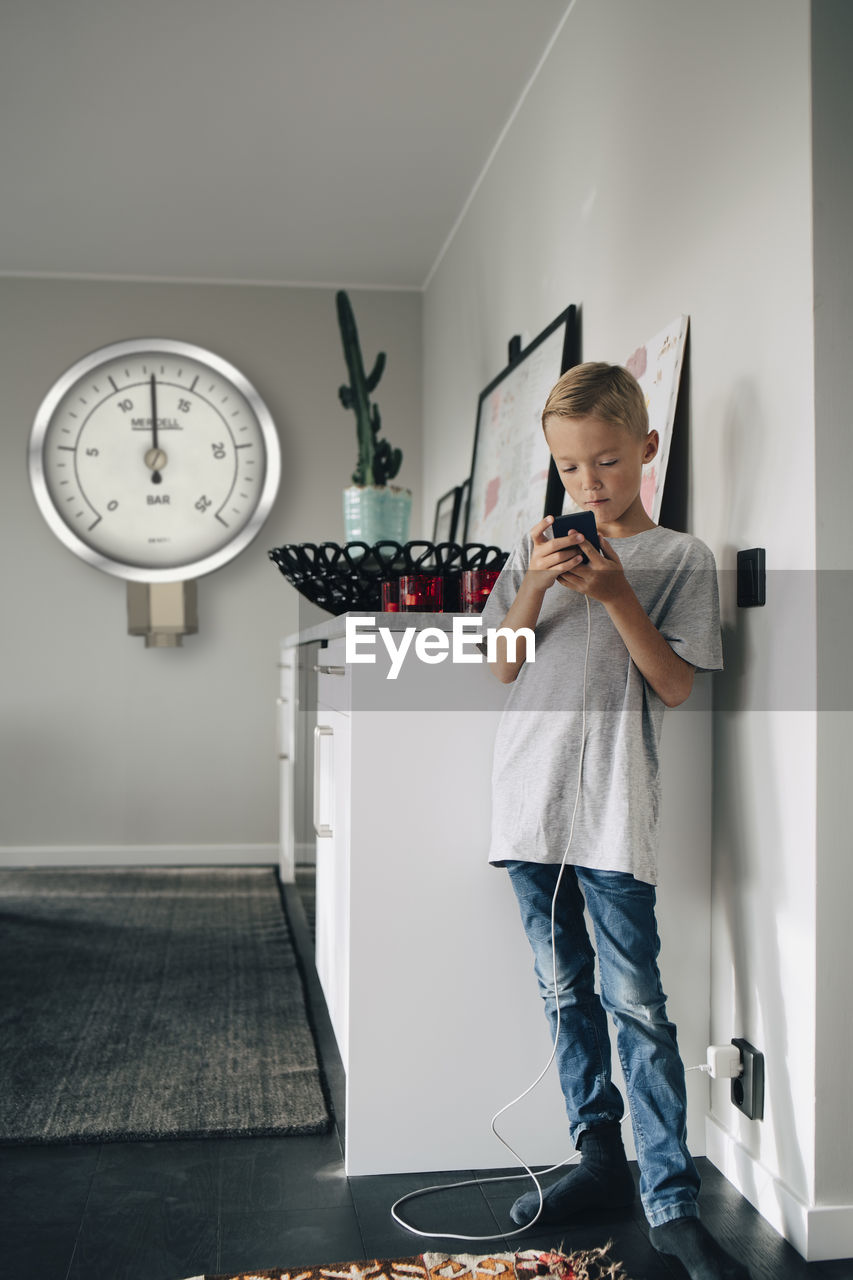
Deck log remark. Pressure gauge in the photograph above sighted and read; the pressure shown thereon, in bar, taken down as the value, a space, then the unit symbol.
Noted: 12.5 bar
